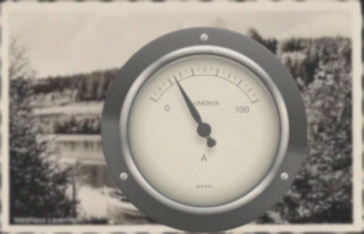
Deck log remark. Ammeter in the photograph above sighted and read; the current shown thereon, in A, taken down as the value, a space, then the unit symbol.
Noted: 25 A
